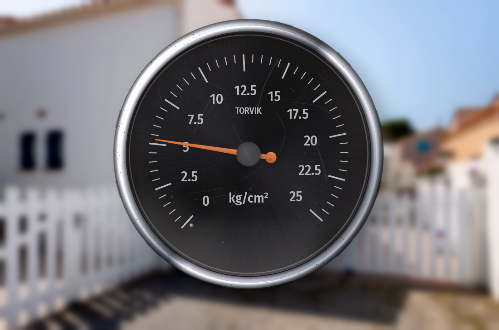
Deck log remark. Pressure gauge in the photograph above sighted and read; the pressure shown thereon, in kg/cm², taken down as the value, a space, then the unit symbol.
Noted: 5.25 kg/cm²
